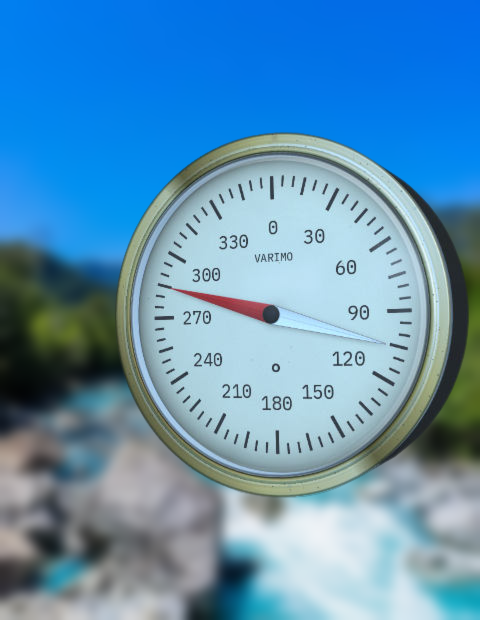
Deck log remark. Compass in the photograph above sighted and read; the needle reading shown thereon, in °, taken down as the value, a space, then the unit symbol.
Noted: 285 °
